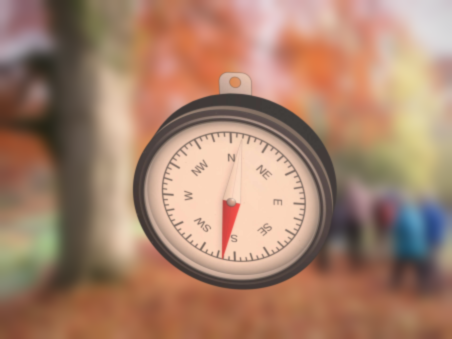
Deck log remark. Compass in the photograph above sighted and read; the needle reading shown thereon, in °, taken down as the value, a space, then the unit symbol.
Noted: 190 °
